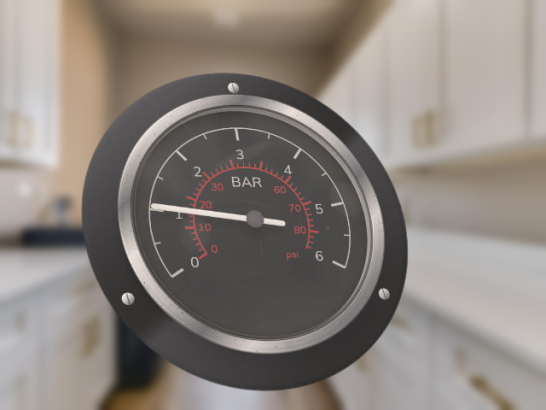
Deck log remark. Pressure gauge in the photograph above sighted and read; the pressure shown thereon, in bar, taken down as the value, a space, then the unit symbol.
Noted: 1 bar
